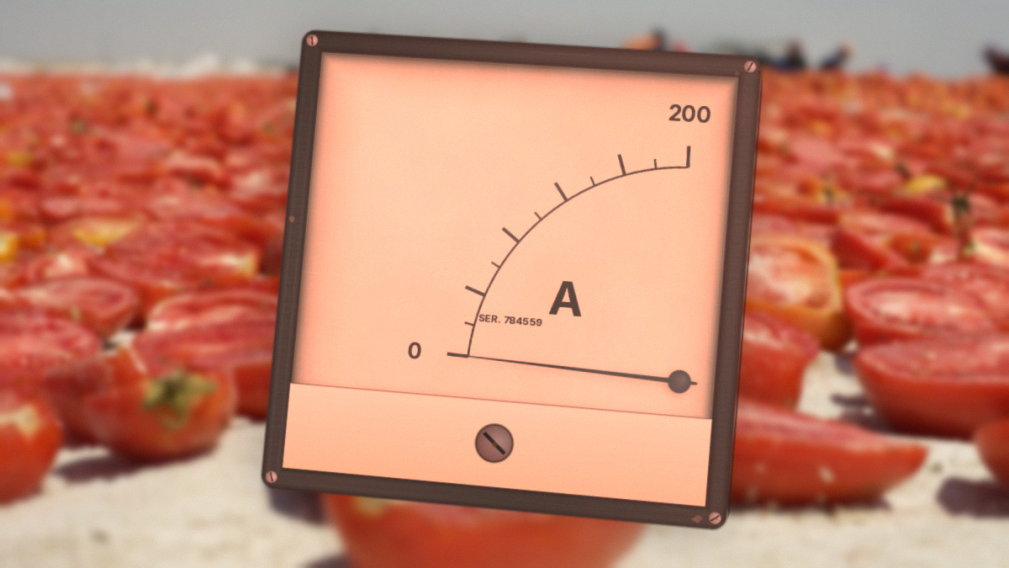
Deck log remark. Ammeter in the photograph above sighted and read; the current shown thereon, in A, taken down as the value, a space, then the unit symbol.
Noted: 0 A
